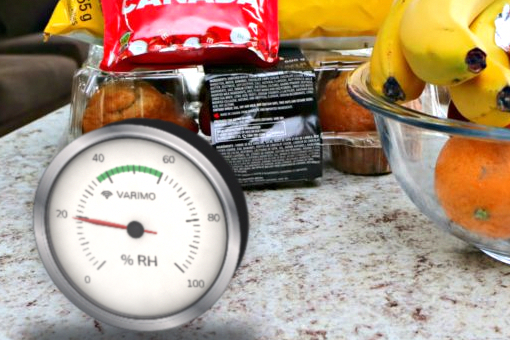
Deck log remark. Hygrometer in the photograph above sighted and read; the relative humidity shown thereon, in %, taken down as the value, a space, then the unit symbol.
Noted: 20 %
